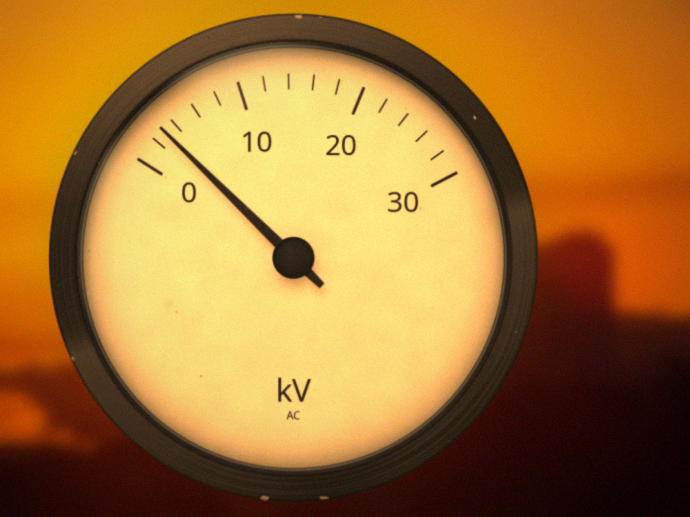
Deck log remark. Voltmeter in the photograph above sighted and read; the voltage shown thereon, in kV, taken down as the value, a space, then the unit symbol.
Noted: 3 kV
